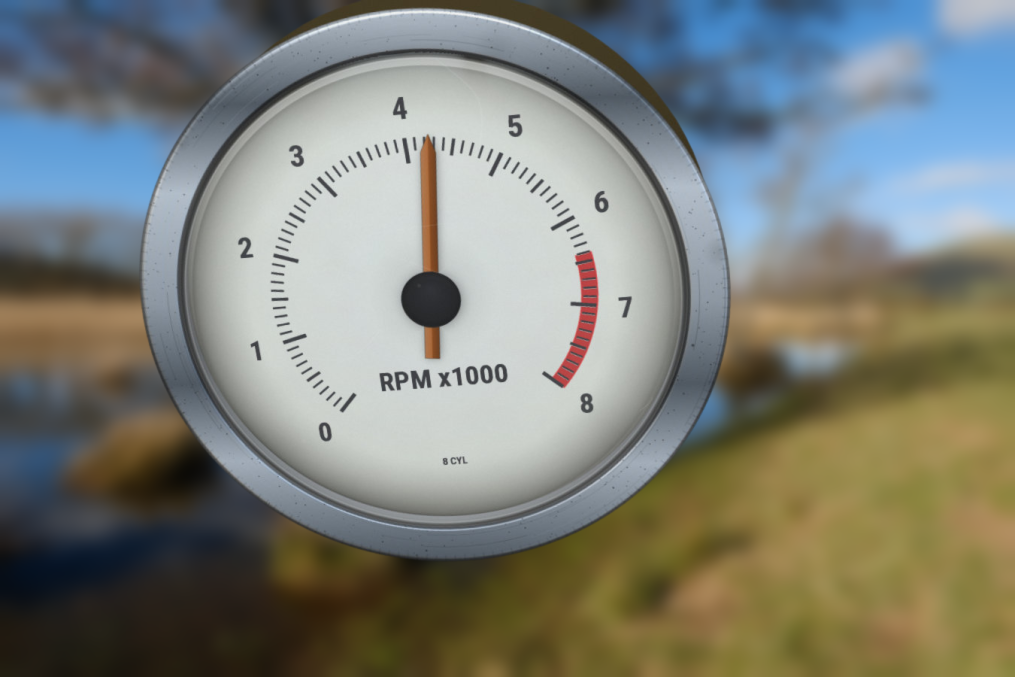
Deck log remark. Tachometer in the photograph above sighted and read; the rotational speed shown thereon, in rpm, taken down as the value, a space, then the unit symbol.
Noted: 4250 rpm
